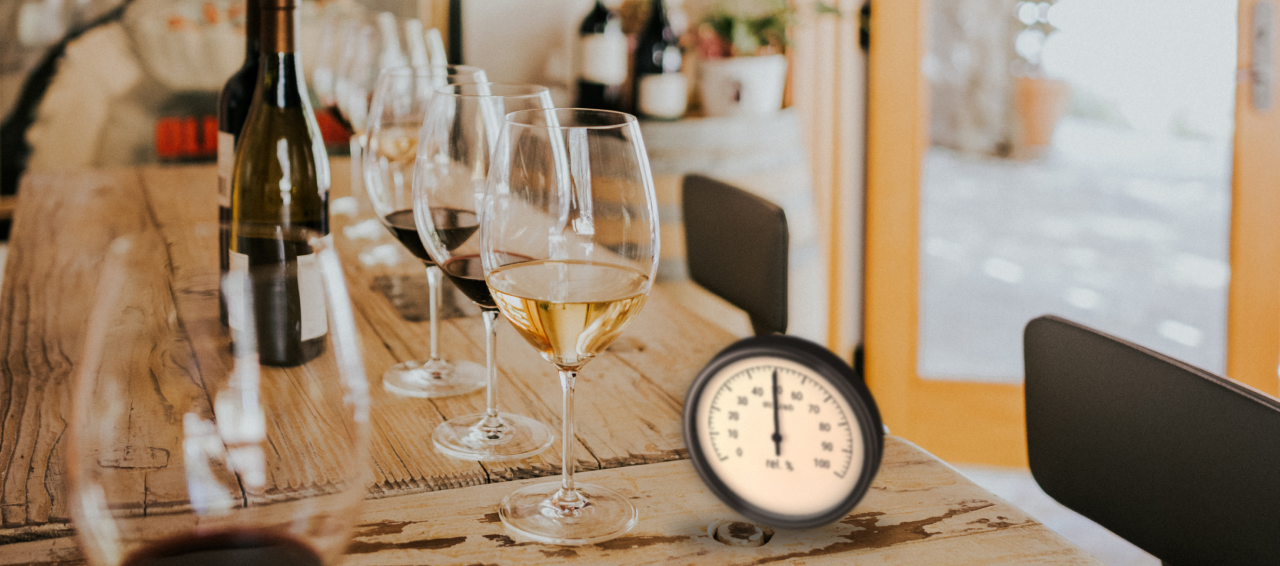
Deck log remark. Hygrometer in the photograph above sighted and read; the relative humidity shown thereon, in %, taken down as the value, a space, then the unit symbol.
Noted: 50 %
